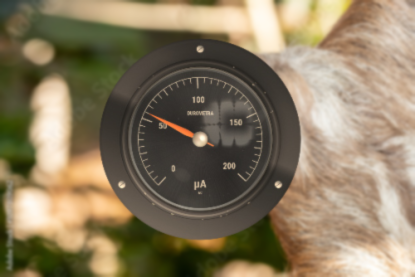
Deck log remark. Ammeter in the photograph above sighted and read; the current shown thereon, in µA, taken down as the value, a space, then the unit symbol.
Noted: 55 µA
